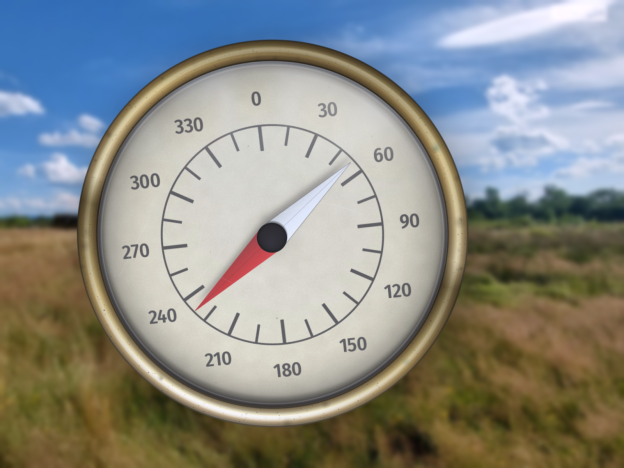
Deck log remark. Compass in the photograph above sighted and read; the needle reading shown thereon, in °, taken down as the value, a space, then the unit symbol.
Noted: 232.5 °
